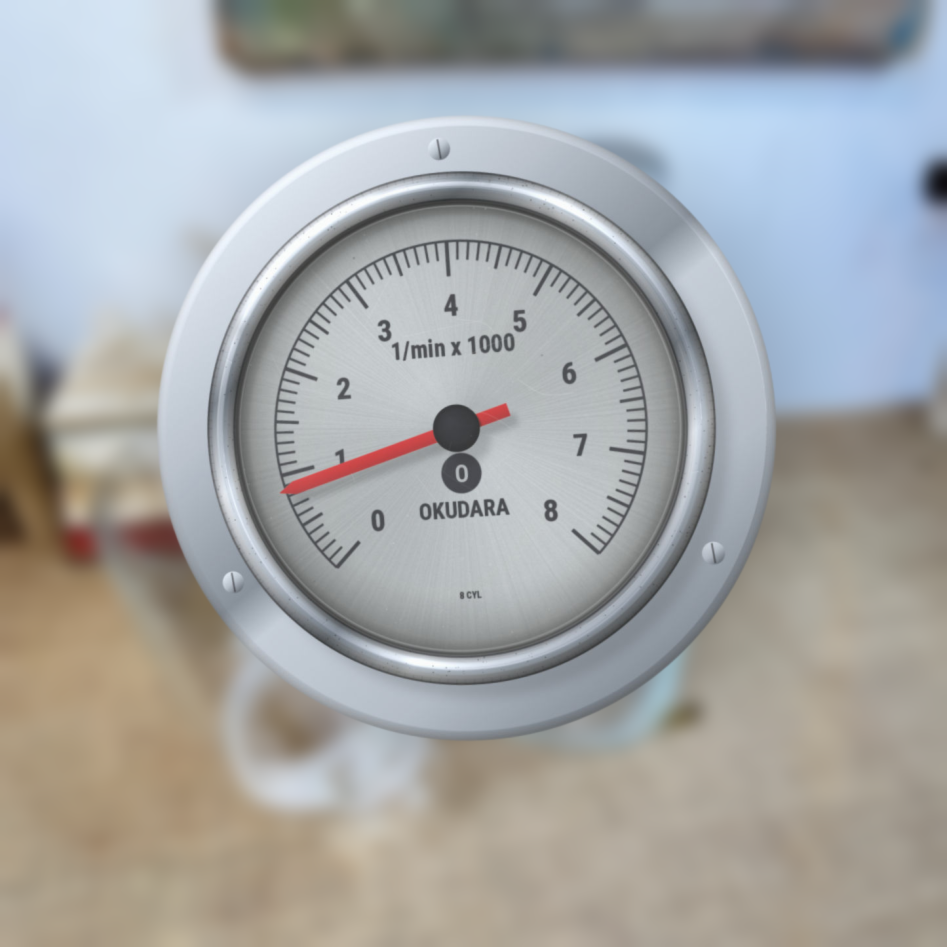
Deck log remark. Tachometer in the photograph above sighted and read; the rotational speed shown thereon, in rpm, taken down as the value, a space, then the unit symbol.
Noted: 850 rpm
